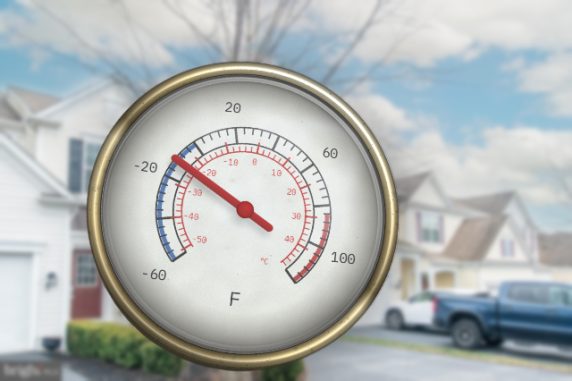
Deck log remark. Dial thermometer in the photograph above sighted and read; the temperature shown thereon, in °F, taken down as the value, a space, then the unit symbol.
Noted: -12 °F
